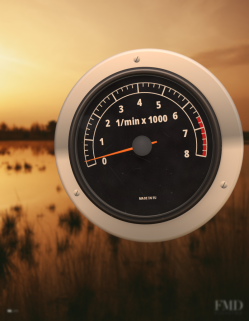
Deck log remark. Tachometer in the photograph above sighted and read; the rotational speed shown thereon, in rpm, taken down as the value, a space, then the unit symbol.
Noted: 200 rpm
